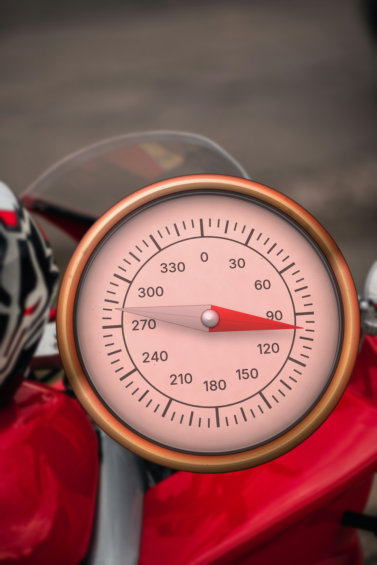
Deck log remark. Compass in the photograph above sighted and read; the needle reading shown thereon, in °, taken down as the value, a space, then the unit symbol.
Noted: 100 °
